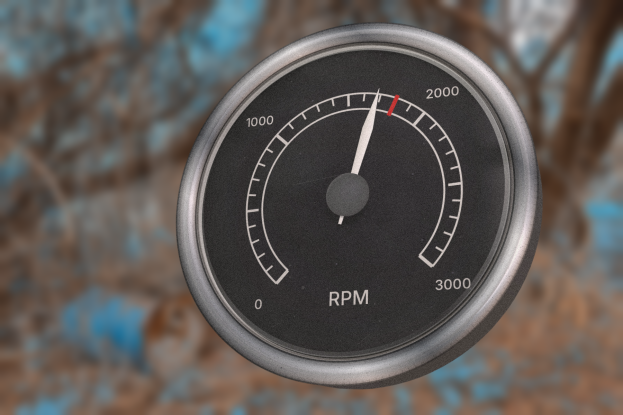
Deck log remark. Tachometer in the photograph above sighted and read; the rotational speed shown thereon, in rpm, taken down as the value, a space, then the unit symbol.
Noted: 1700 rpm
